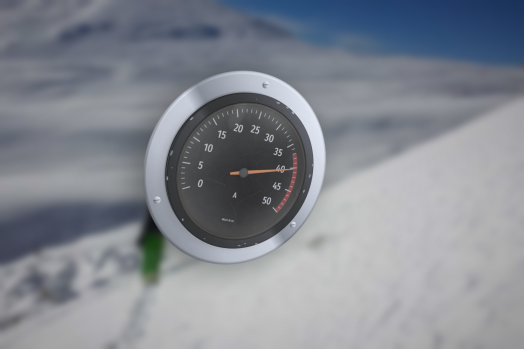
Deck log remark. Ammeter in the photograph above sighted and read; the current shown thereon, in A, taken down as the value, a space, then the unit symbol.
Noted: 40 A
